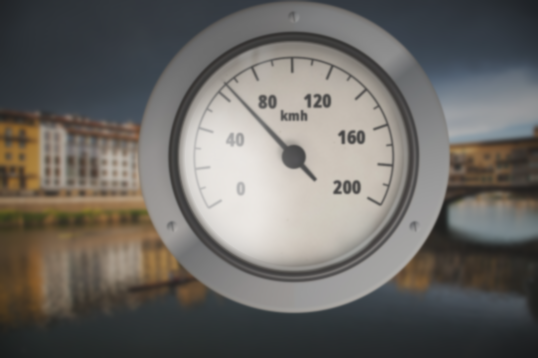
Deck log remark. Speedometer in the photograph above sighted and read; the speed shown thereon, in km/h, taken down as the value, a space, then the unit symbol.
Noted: 65 km/h
